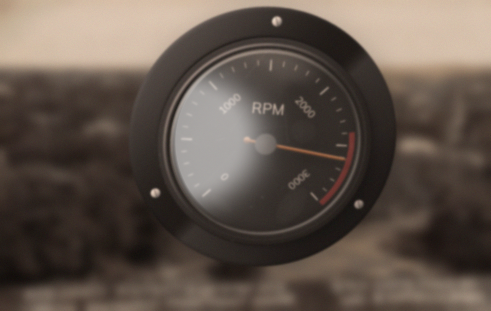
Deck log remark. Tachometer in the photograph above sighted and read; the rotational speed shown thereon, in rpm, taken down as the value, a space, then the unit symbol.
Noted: 2600 rpm
